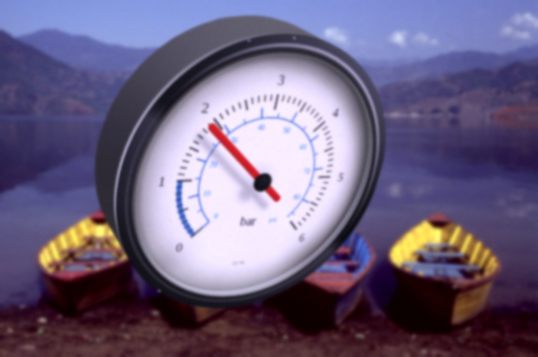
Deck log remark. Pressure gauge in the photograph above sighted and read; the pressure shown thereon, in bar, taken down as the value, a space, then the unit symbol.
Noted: 1.9 bar
